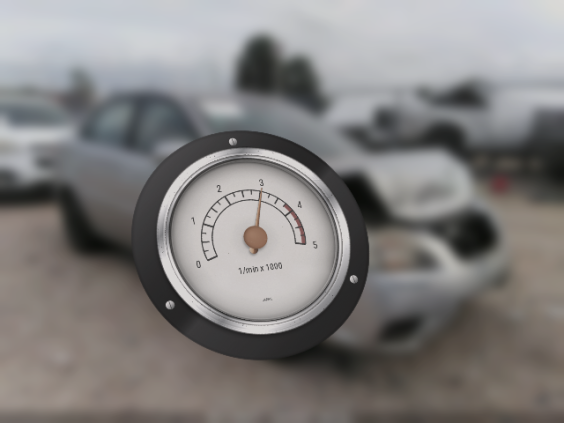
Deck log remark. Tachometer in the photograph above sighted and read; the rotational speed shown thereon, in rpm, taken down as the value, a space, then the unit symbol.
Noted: 3000 rpm
